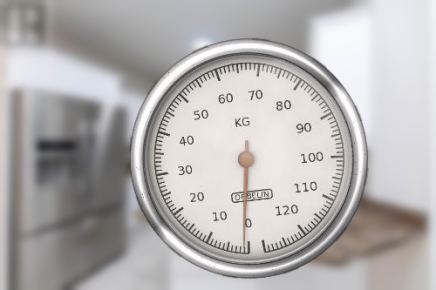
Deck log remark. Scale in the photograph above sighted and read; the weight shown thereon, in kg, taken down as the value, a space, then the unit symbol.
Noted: 1 kg
